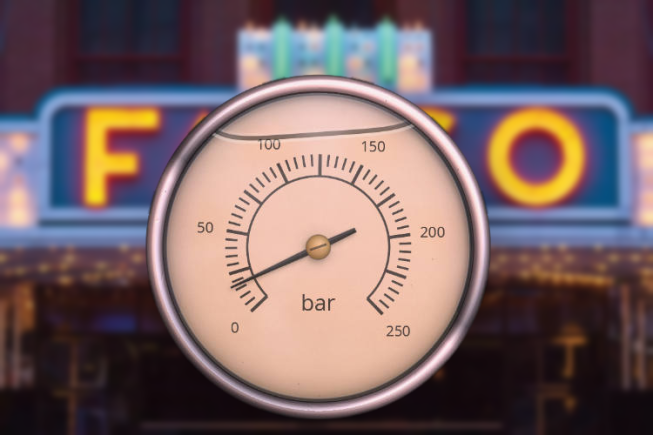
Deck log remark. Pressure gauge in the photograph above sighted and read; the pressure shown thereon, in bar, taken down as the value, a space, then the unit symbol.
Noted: 17.5 bar
